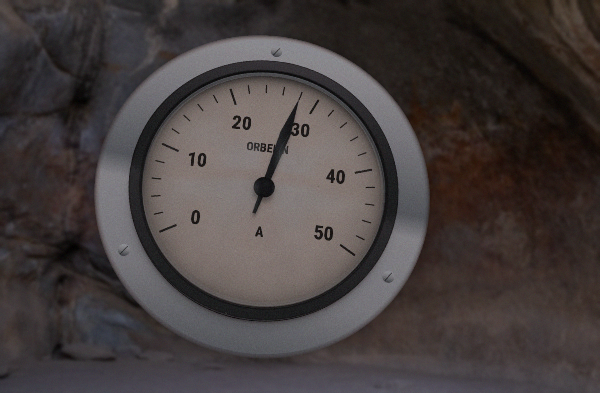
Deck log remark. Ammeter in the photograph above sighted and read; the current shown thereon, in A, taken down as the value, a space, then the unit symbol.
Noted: 28 A
